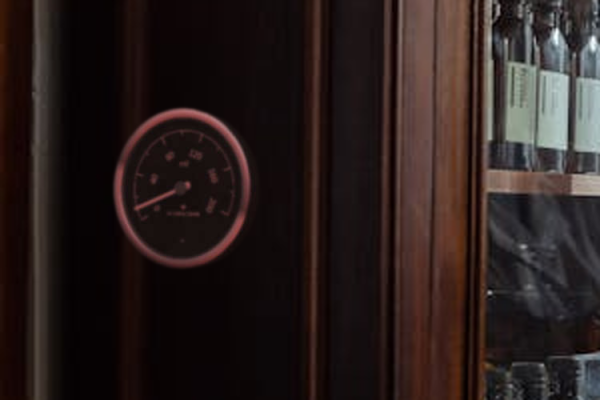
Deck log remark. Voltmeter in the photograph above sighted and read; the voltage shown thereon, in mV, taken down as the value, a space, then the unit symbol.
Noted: 10 mV
